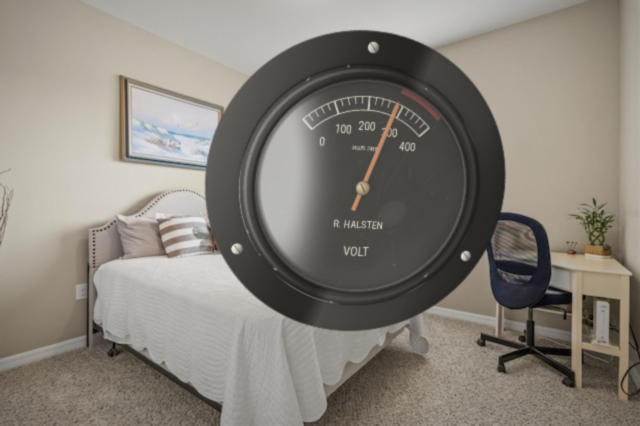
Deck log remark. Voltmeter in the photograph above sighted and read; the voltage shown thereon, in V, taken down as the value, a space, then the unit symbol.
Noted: 280 V
